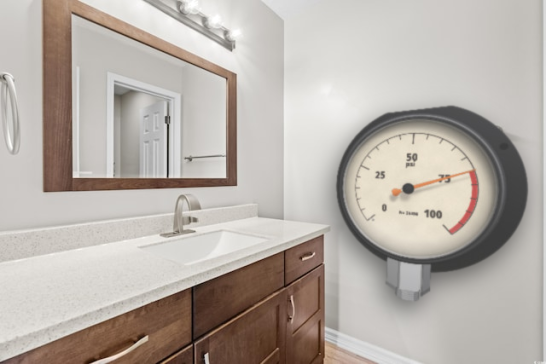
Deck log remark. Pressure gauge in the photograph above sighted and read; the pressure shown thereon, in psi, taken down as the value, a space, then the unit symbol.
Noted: 75 psi
